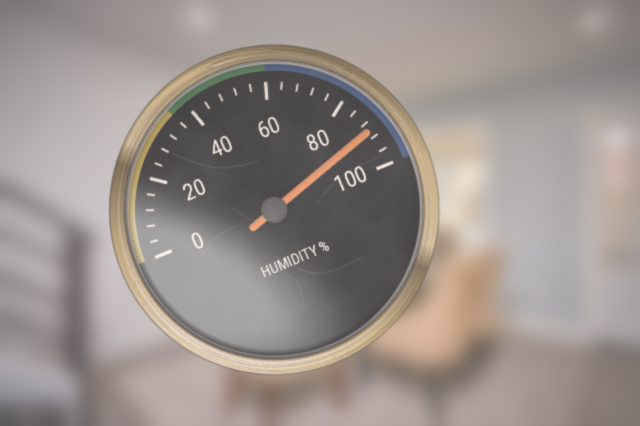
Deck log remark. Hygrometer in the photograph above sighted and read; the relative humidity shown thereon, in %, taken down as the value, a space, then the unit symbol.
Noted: 90 %
